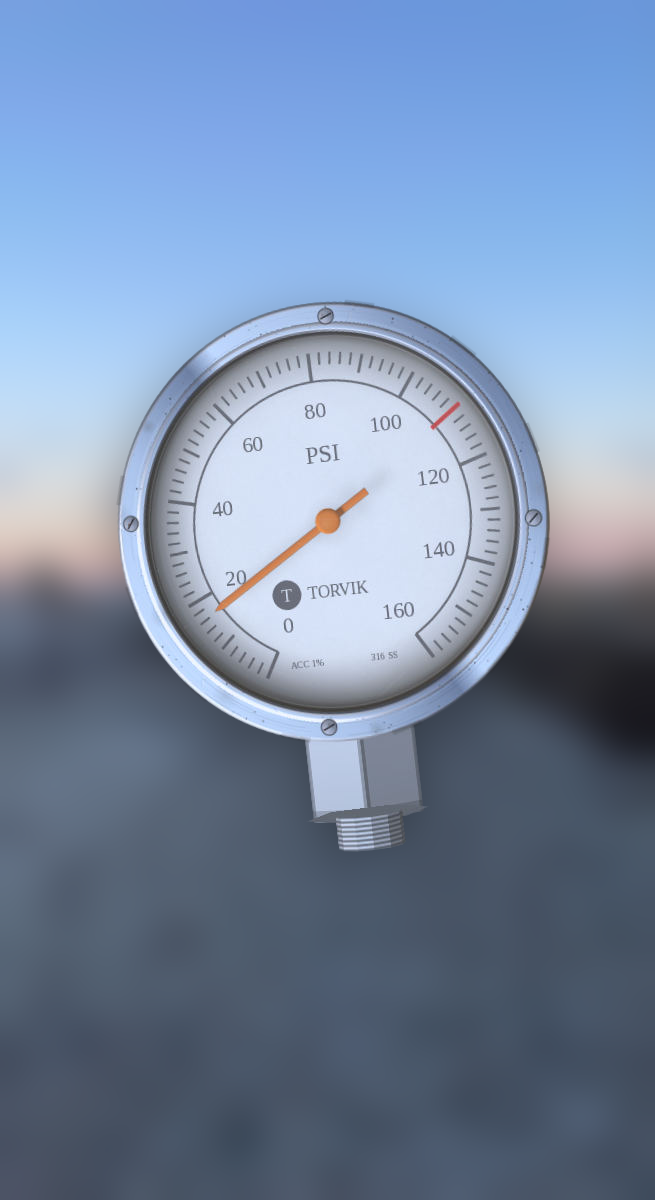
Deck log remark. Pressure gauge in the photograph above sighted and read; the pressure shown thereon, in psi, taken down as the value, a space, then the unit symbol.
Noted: 16 psi
